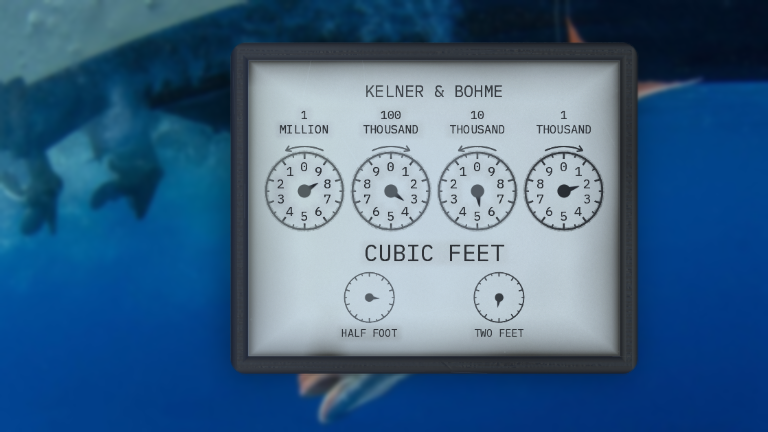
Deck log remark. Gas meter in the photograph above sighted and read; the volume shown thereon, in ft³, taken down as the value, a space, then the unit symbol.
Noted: 835200 ft³
